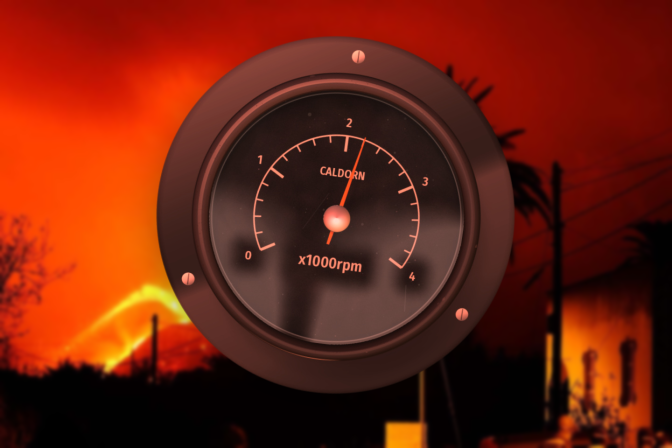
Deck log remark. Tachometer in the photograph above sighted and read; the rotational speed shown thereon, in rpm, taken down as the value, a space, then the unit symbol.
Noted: 2200 rpm
